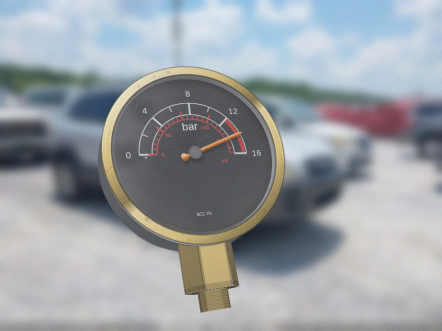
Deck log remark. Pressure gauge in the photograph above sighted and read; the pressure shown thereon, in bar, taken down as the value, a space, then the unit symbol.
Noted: 14 bar
